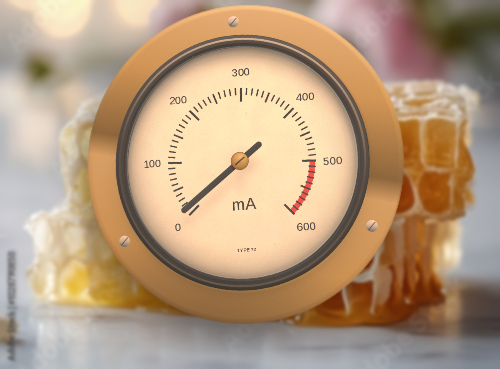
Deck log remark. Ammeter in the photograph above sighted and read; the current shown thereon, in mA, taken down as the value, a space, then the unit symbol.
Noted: 10 mA
